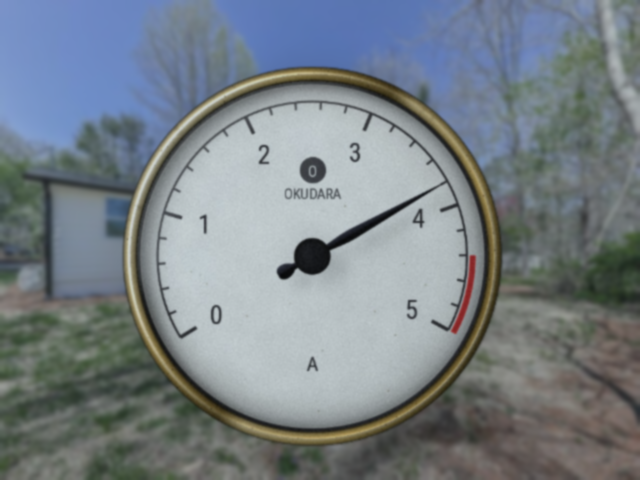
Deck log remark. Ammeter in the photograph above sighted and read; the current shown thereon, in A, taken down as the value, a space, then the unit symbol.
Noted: 3.8 A
